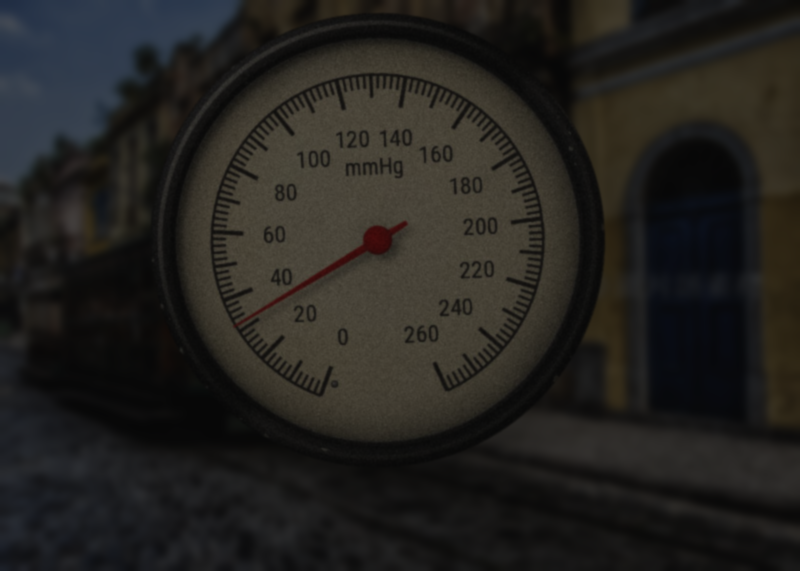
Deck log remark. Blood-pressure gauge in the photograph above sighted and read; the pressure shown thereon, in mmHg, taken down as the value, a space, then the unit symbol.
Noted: 32 mmHg
